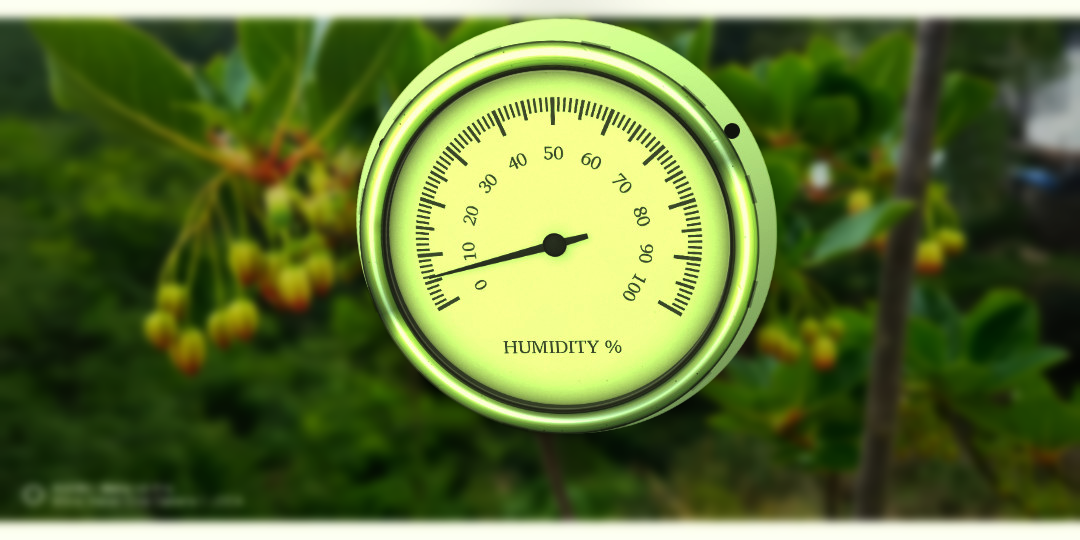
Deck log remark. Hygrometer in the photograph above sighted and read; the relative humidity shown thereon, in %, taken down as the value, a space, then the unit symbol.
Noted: 6 %
